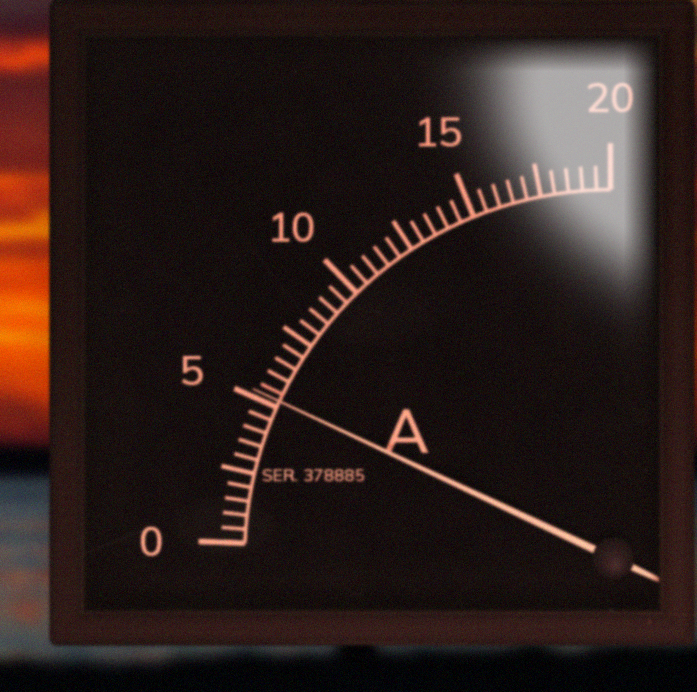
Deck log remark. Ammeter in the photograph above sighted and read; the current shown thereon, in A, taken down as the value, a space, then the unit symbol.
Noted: 5.25 A
